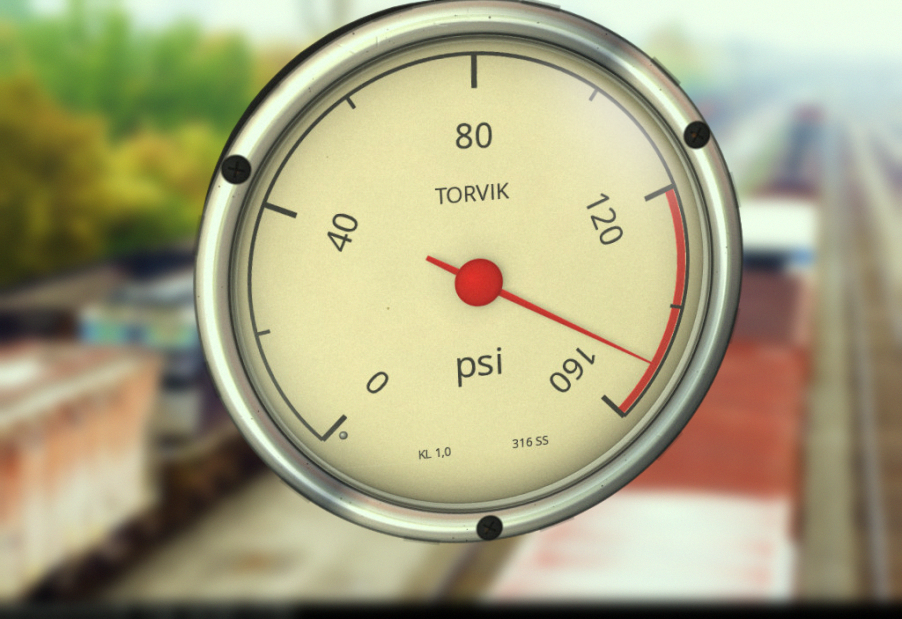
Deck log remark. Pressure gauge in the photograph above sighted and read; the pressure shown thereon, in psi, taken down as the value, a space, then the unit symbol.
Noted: 150 psi
